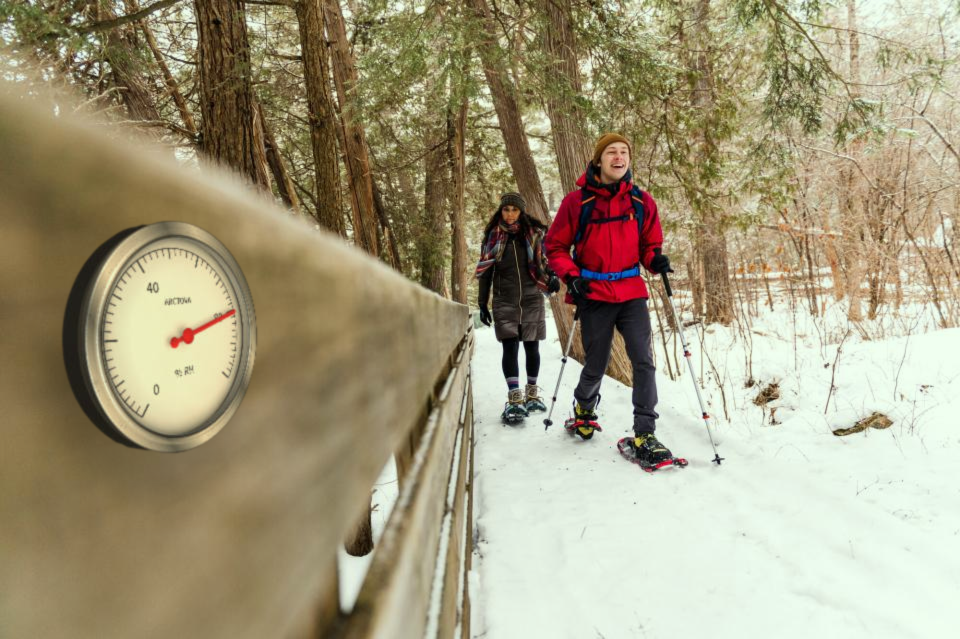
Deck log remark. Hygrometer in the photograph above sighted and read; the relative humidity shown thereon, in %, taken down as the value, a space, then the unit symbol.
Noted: 80 %
